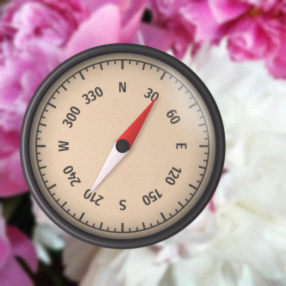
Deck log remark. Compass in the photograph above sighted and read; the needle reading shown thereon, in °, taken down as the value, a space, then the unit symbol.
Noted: 35 °
